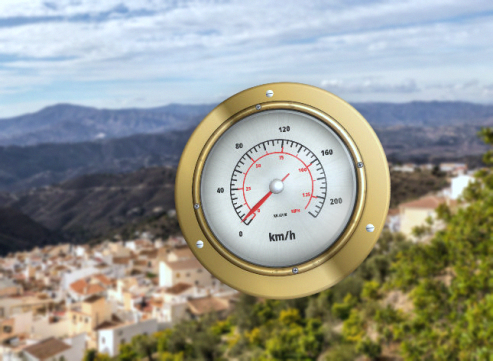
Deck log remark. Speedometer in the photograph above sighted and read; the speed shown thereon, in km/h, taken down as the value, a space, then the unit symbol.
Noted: 5 km/h
